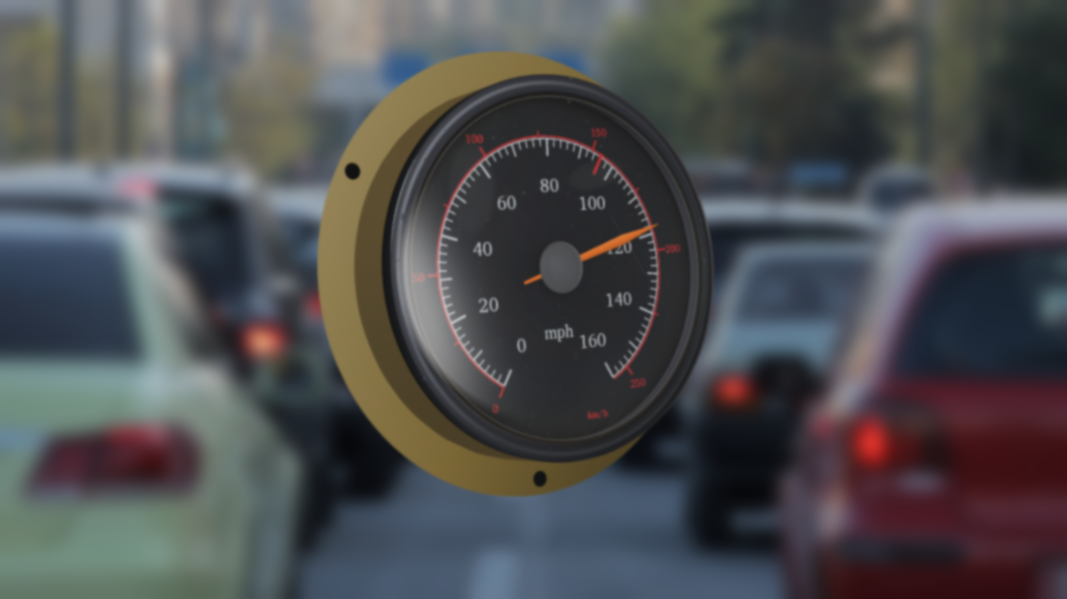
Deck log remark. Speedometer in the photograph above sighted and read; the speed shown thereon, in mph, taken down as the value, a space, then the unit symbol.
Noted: 118 mph
